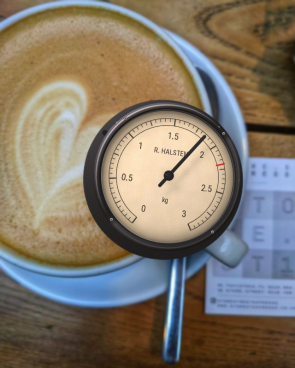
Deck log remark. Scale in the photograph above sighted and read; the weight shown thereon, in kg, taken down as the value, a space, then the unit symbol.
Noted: 1.85 kg
